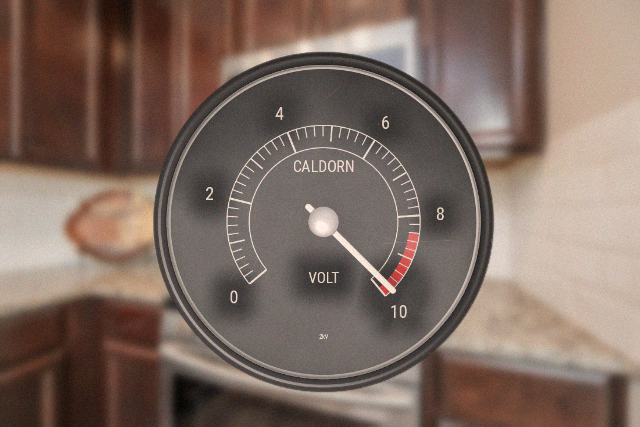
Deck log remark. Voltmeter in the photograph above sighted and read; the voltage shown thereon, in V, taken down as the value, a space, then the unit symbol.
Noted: 9.8 V
